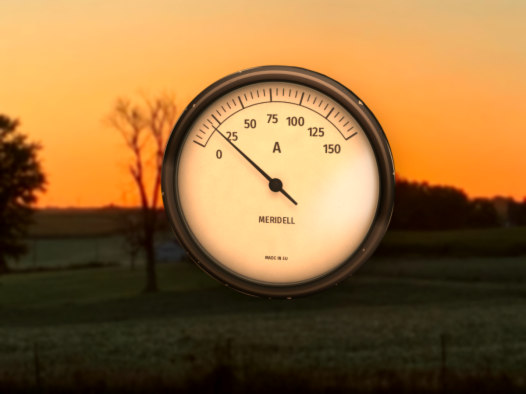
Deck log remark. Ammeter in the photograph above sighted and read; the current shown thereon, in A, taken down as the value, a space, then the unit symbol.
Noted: 20 A
